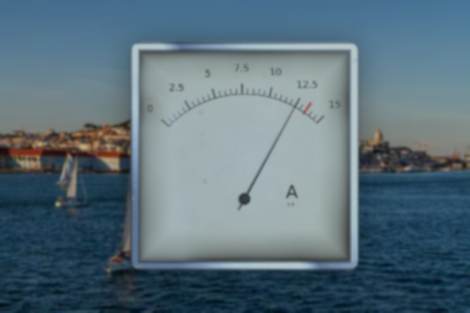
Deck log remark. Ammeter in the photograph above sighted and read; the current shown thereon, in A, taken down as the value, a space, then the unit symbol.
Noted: 12.5 A
